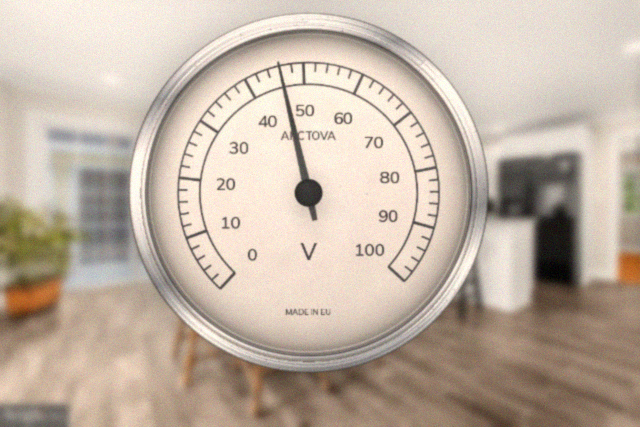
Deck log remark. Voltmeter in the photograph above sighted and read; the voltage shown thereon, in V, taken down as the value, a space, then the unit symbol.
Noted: 46 V
